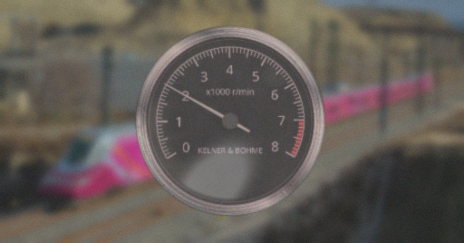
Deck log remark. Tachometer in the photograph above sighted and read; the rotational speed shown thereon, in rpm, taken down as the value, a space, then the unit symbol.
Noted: 2000 rpm
